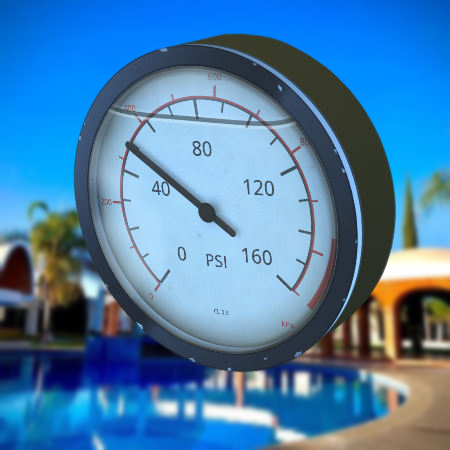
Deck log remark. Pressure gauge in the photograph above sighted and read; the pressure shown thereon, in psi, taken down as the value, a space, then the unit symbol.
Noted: 50 psi
